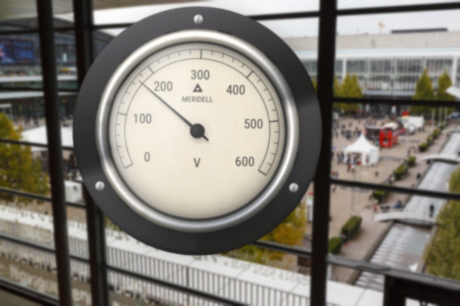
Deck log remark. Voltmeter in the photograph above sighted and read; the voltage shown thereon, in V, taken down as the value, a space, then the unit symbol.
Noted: 170 V
